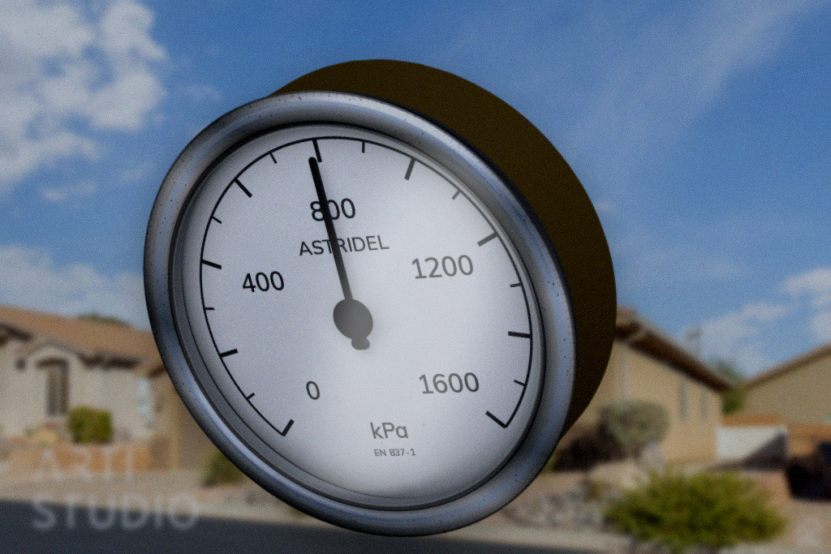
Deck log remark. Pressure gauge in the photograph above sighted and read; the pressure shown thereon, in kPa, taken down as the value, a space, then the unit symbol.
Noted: 800 kPa
